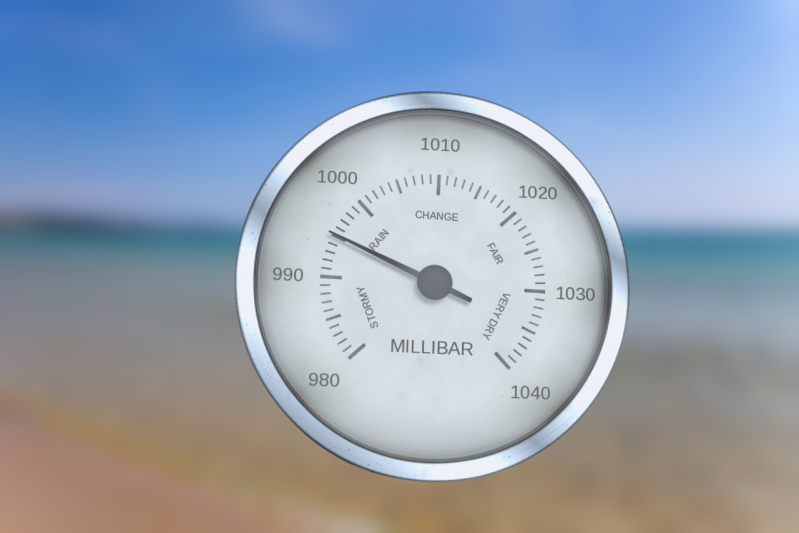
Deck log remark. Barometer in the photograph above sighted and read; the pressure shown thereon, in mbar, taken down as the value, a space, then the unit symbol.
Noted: 995 mbar
